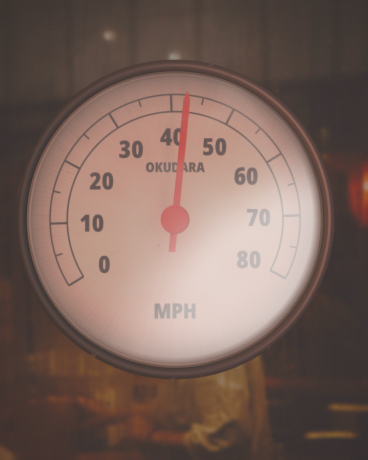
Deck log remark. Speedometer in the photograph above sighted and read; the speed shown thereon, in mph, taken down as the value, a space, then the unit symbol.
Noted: 42.5 mph
